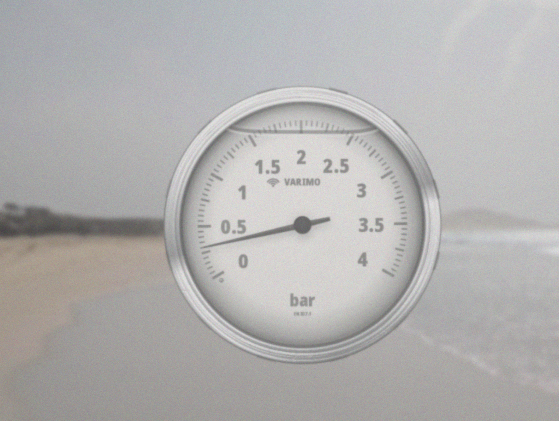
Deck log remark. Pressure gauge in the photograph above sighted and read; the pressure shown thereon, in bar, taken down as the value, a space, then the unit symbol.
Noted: 0.3 bar
